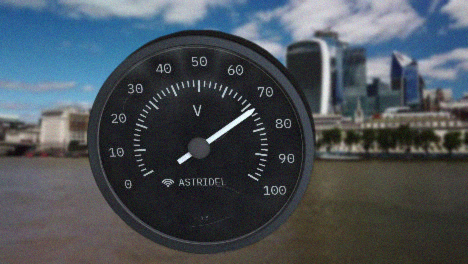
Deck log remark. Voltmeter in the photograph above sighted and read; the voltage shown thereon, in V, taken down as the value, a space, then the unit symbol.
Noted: 72 V
